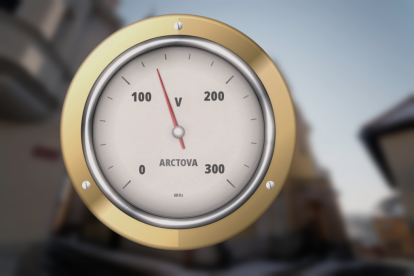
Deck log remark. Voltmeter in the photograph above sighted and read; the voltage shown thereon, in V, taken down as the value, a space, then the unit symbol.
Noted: 130 V
